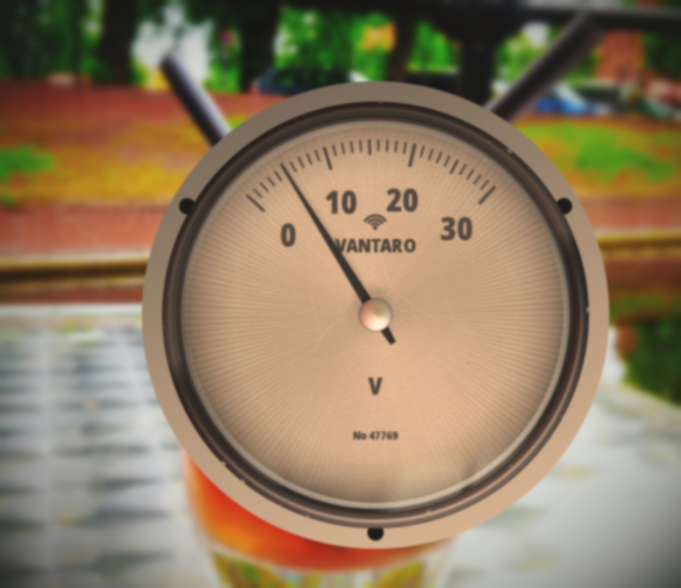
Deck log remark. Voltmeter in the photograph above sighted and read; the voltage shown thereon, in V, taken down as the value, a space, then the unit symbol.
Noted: 5 V
